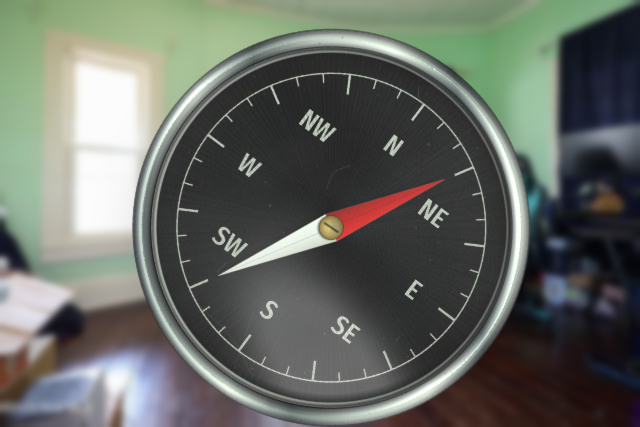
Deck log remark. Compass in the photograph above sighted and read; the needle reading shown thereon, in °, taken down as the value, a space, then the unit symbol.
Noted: 30 °
